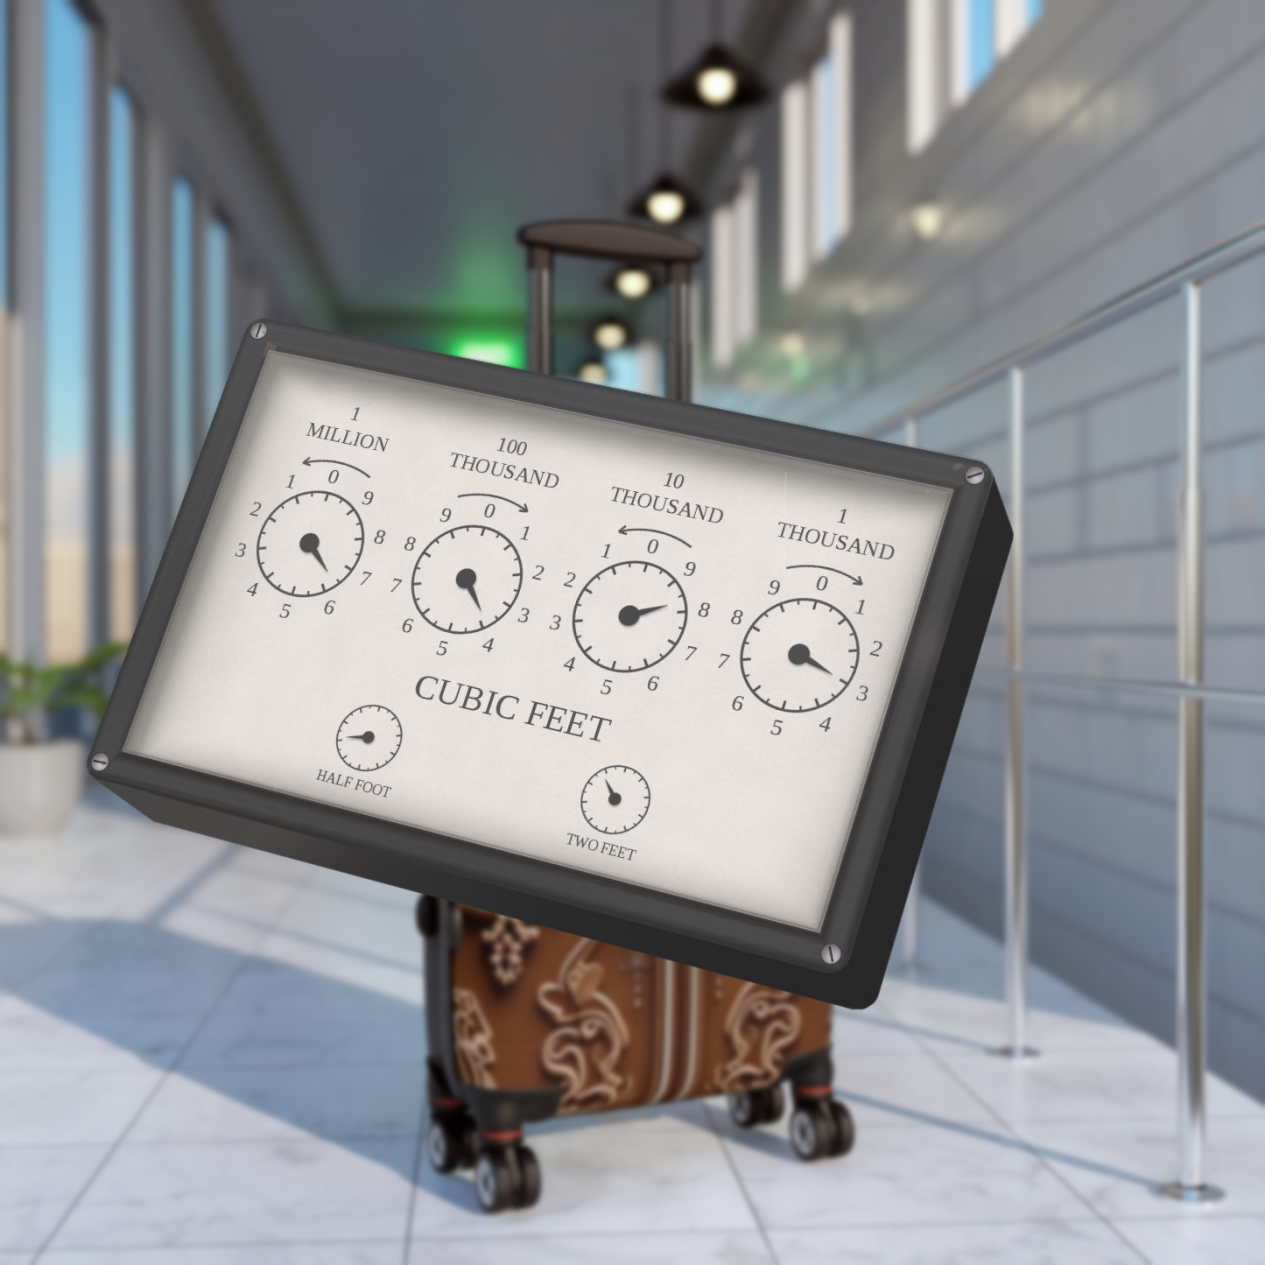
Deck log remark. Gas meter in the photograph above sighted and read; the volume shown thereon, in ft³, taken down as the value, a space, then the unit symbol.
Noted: 638300 ft³
